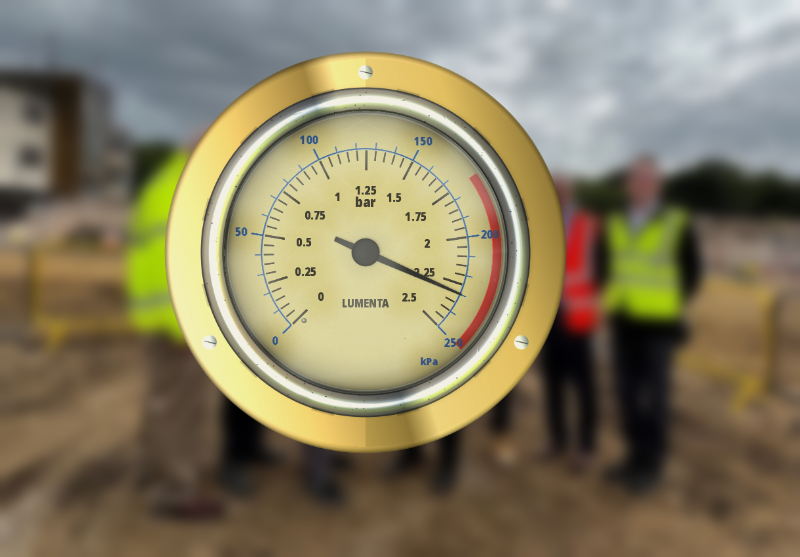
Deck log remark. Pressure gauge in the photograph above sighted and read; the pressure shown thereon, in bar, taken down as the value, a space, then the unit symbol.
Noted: 2.3 bar
